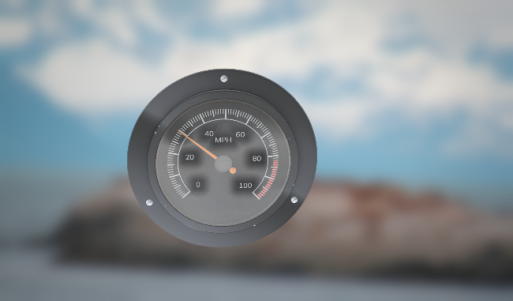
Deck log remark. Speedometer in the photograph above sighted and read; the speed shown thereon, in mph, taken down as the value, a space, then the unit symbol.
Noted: 30 mph
